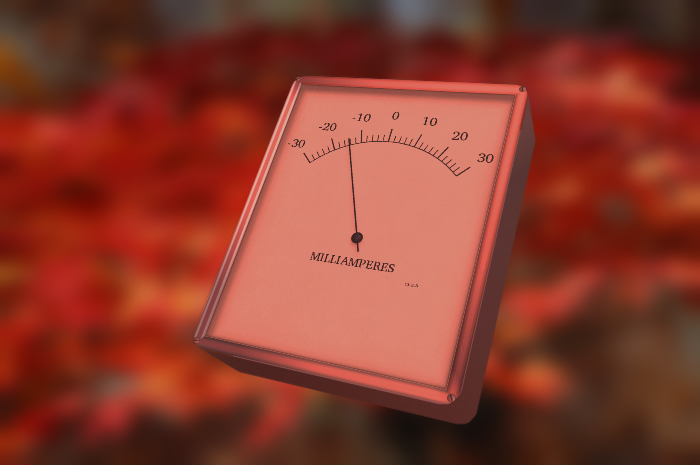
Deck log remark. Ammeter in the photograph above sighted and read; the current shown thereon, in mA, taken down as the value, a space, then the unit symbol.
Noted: -14 mA
